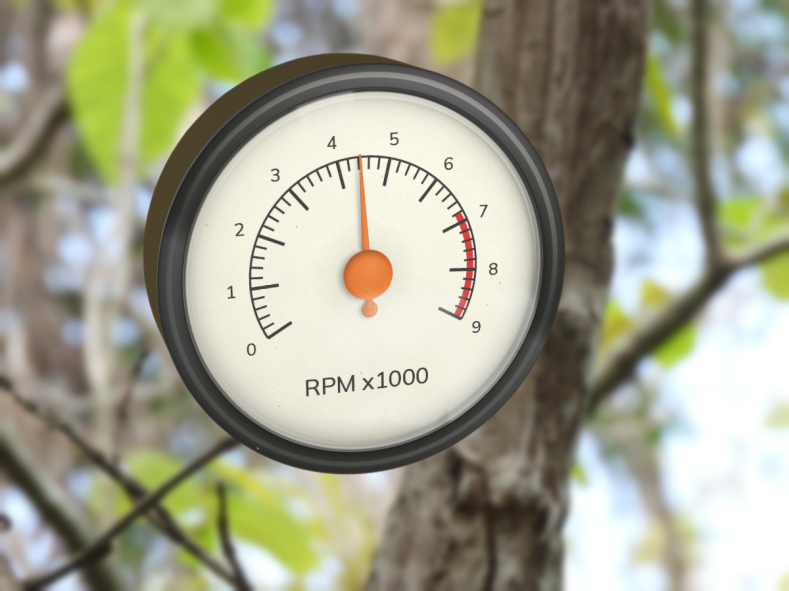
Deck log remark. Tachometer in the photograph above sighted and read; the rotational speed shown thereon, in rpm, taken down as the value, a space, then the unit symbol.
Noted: 4400 rpm
